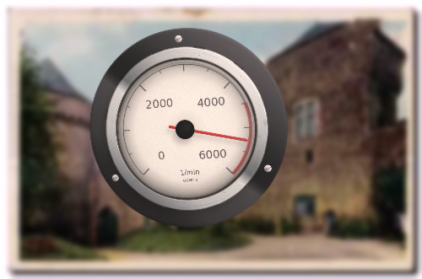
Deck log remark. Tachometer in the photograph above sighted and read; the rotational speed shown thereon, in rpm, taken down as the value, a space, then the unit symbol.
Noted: 5250 rpm
